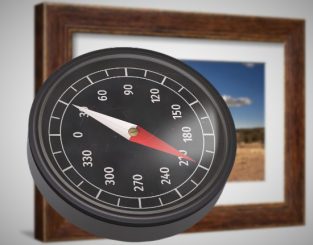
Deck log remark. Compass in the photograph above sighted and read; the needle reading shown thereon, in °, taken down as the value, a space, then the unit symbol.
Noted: 210 °
